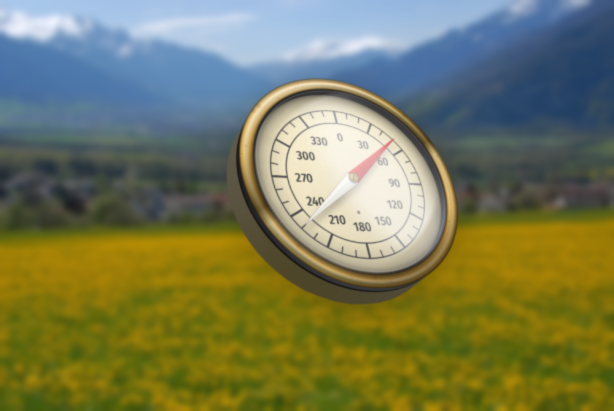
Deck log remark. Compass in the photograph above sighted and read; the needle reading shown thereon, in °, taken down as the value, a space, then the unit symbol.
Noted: 50 °
